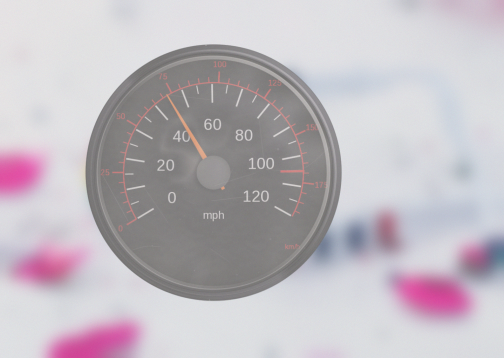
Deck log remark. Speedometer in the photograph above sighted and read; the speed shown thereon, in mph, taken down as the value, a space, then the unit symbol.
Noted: 45 mph
